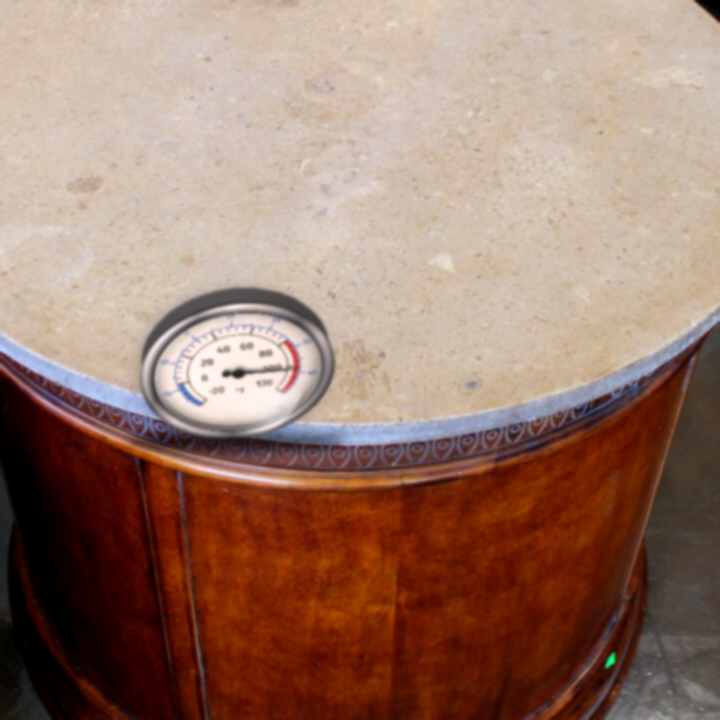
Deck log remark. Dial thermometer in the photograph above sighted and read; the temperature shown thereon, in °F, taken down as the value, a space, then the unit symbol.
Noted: 100 °F
